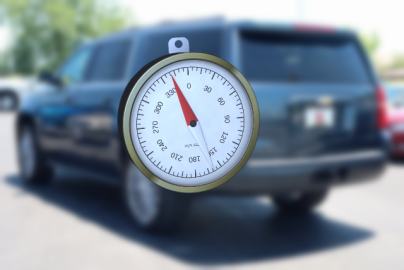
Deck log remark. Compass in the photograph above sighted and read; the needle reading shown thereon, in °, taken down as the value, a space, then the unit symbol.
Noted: 340 °
